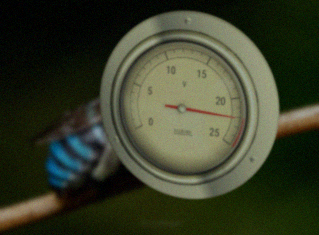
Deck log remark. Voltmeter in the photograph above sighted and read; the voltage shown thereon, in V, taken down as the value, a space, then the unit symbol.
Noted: 22 V
